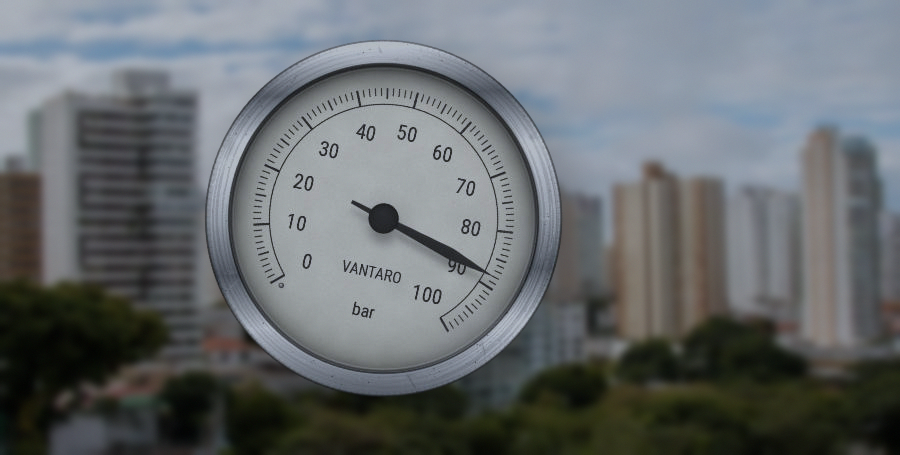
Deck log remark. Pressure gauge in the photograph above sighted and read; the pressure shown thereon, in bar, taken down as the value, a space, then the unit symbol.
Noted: 88 bar
